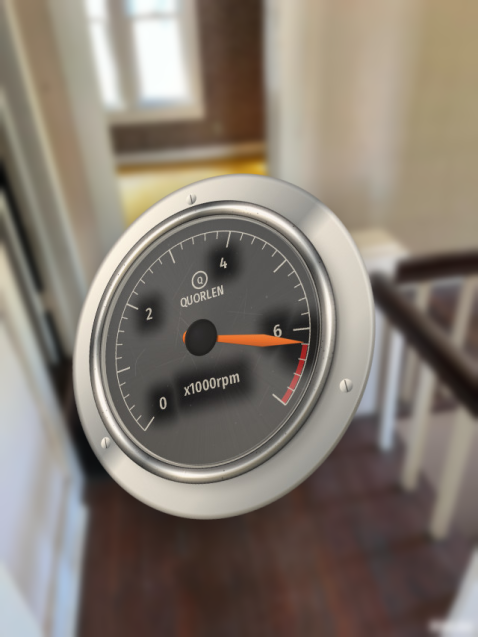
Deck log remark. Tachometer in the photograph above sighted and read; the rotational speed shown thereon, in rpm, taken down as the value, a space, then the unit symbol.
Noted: 6200 rpm
